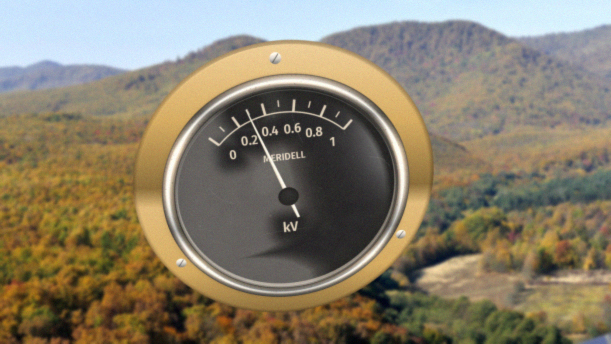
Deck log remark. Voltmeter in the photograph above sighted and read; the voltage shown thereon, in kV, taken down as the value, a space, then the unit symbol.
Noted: 0.3 kV
